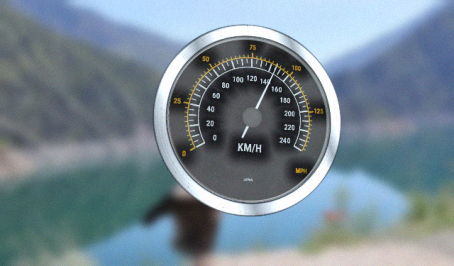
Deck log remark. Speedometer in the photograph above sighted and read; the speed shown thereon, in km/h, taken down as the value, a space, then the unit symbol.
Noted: 145 km/h
